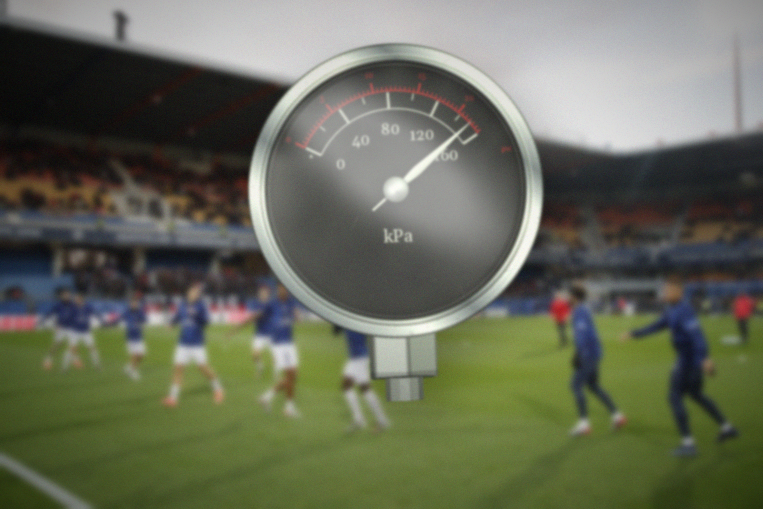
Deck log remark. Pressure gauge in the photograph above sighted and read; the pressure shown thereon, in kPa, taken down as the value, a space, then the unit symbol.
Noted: 150 kPa
